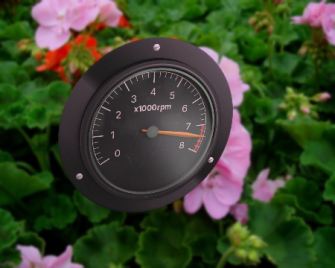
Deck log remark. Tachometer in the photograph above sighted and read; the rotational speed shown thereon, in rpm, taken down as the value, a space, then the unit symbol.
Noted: 7400 rpm
